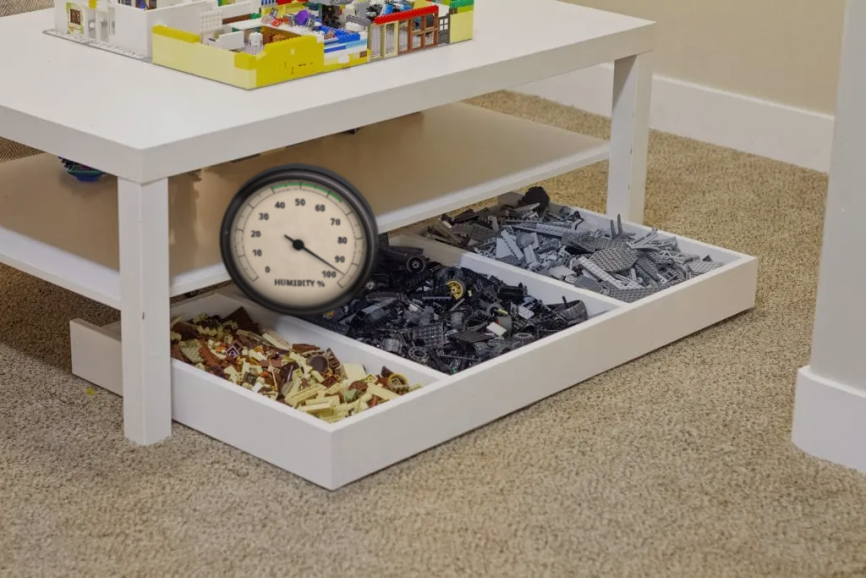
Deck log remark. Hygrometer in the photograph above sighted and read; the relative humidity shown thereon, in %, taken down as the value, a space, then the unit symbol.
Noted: 95 %
